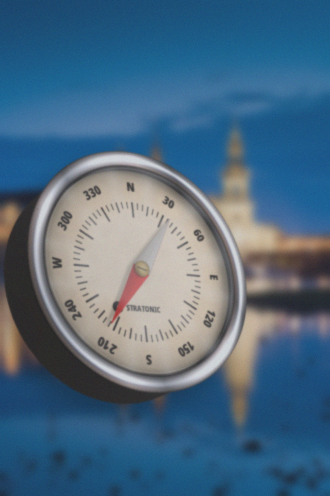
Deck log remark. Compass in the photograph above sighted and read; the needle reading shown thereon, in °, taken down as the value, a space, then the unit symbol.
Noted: 215 °
